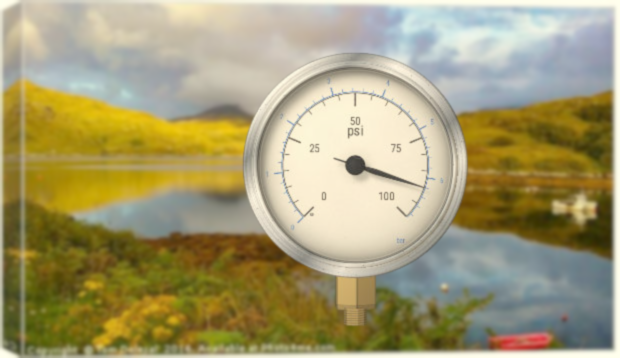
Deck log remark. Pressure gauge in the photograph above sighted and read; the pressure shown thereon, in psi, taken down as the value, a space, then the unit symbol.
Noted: 90 psi
